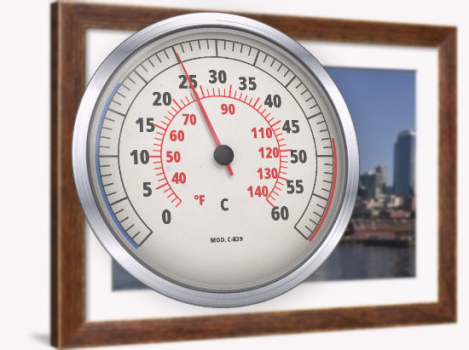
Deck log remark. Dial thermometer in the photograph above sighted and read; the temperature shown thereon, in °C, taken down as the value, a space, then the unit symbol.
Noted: 25 °C
